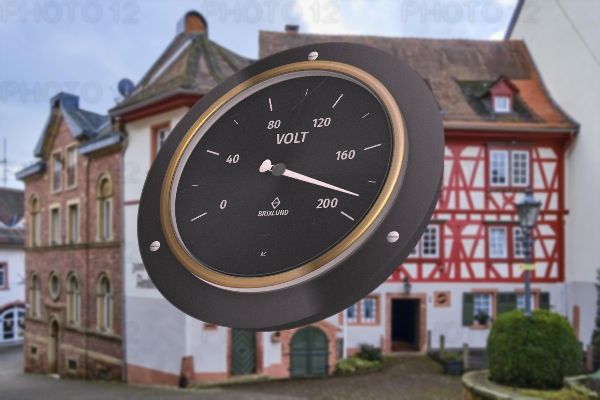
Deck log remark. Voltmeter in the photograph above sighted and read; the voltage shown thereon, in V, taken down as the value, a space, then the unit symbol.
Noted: 190 V
